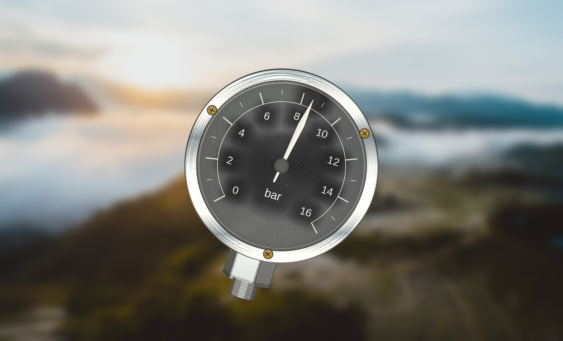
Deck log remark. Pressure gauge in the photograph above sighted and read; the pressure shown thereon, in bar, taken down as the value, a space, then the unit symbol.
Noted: 8.5 bar
